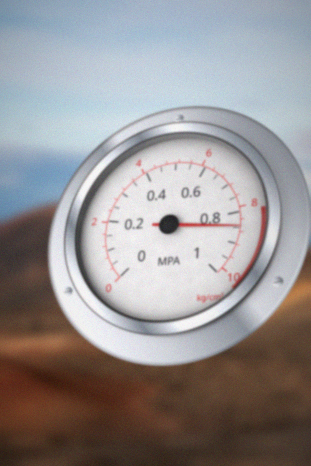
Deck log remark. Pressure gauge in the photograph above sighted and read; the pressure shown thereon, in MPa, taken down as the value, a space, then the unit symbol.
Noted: 0.85 MPa
